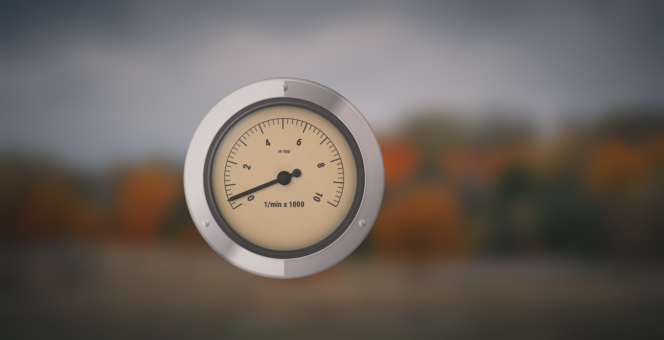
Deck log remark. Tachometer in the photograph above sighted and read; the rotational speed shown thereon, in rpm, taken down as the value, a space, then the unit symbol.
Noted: 400 rpm
